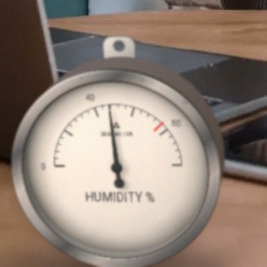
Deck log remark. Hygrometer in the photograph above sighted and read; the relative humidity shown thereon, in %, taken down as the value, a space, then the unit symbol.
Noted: 48 %
